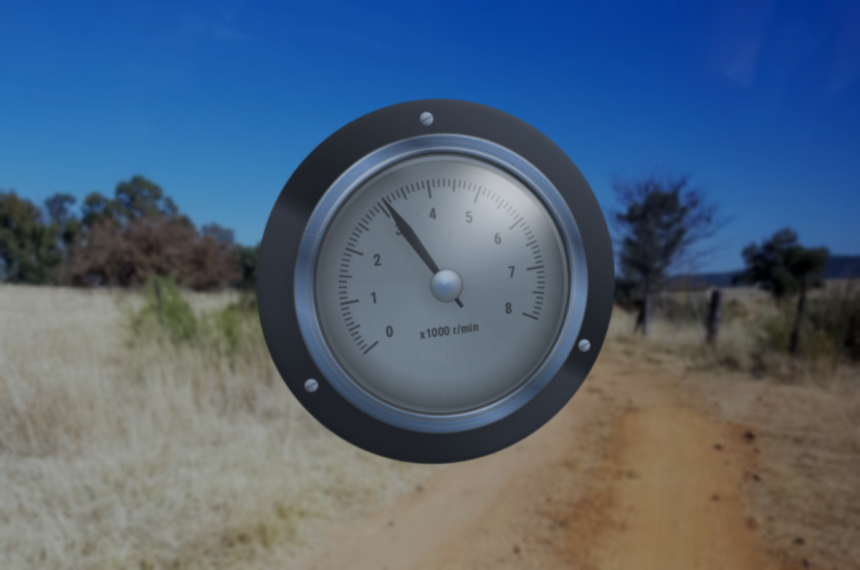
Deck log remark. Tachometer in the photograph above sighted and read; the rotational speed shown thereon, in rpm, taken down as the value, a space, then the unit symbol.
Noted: 3100 rpm
